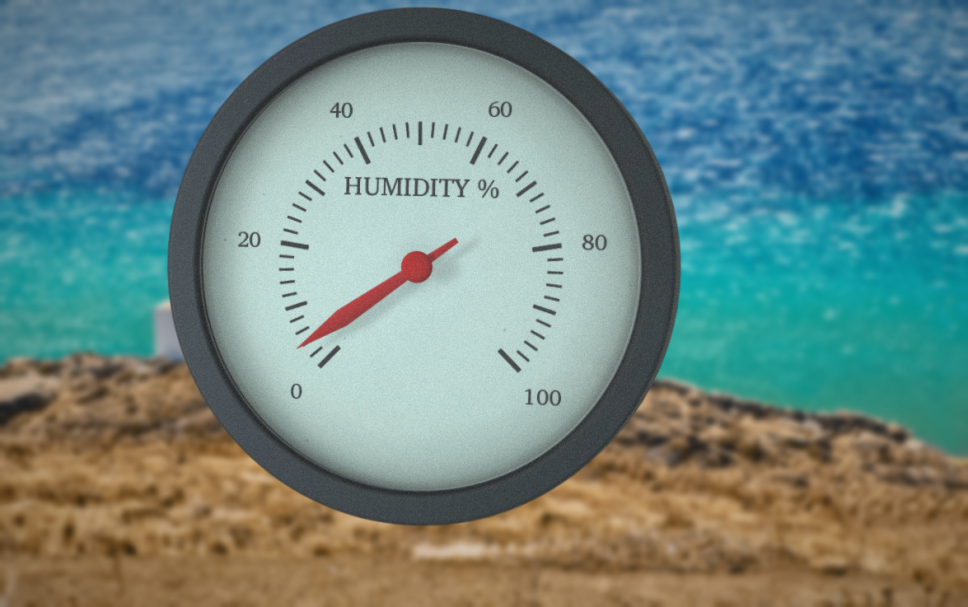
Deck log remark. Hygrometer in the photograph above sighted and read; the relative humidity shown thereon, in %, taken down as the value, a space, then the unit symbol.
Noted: 4 %
